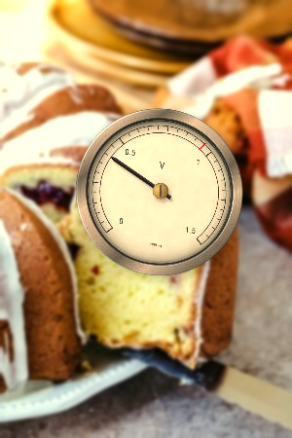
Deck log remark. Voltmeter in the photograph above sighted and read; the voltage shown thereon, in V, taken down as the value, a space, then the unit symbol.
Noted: 0.4 V
